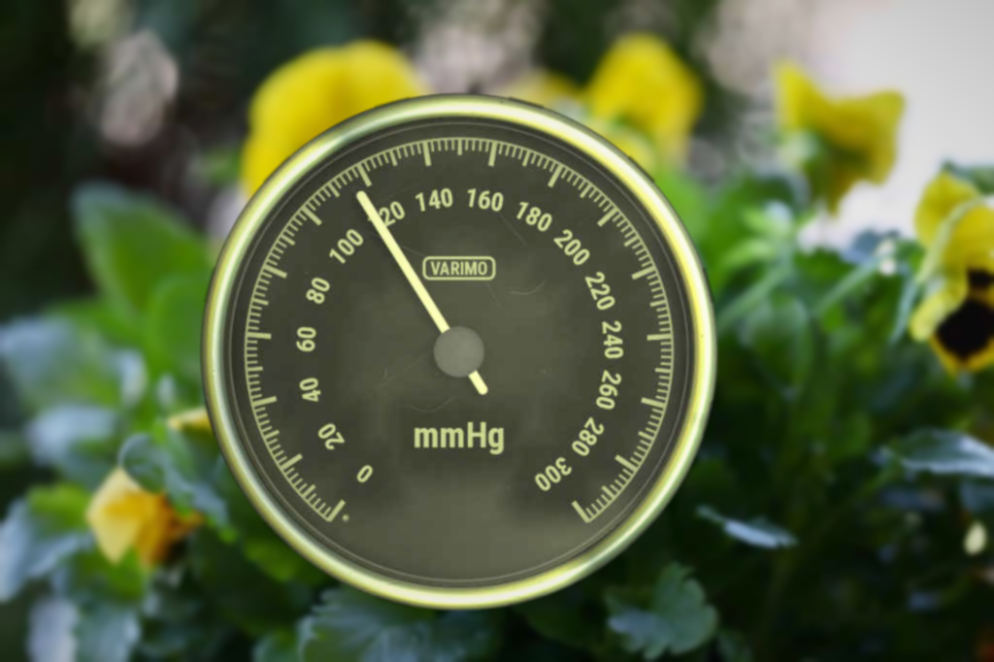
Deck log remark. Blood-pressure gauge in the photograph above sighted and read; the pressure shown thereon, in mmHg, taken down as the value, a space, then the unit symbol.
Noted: 116 mmHg
